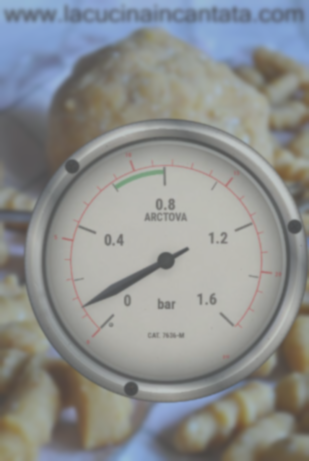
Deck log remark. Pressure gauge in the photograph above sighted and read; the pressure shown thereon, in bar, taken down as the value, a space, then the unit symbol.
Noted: 0.1 bar
